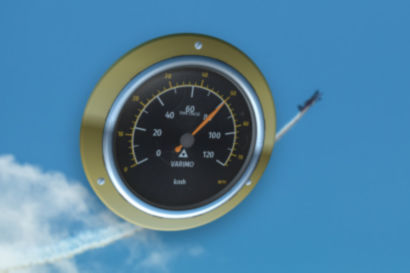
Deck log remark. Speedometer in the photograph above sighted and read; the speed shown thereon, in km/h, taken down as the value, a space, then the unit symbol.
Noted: 80 km/h
